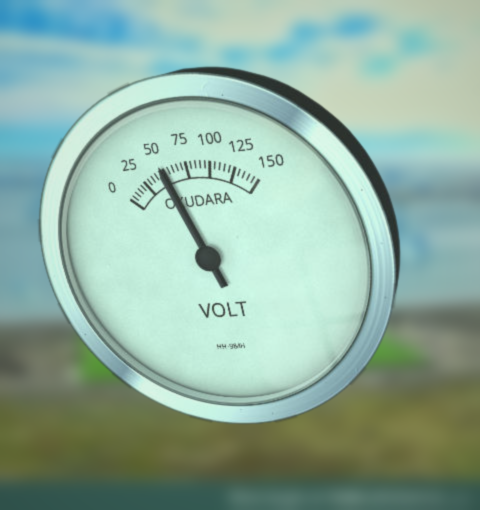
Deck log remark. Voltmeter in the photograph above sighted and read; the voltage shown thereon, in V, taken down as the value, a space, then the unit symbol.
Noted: 50 V
